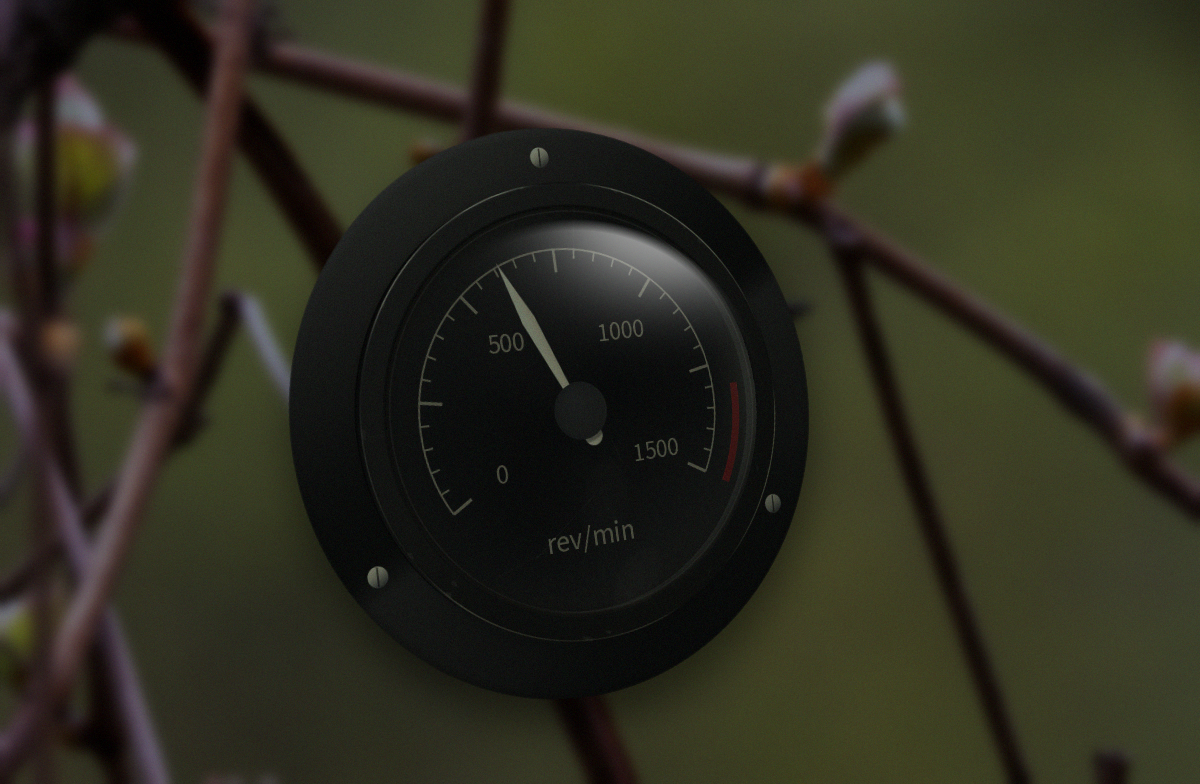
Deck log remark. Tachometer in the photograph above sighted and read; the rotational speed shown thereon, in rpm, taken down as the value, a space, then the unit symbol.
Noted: 600 rpm
